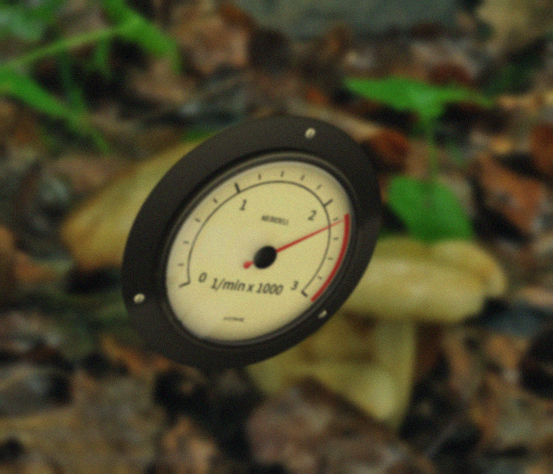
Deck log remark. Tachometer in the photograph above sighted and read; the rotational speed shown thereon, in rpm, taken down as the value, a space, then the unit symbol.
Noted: 2200 rpm
